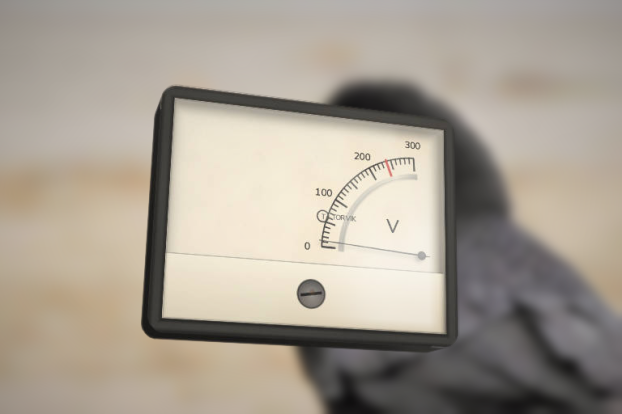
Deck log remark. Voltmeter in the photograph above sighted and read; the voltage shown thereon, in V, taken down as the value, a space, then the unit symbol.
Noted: 10 V
